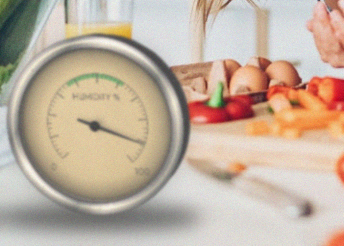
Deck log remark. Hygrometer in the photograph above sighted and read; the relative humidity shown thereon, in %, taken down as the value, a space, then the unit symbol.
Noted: 90 %
